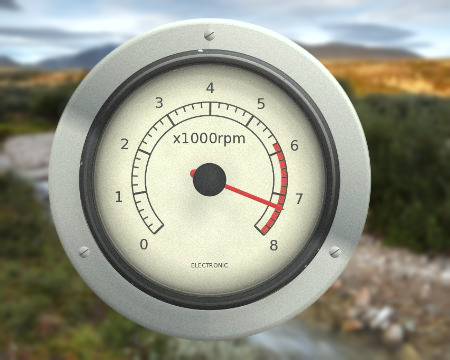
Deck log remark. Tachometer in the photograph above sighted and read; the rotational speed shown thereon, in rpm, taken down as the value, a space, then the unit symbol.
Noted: 7300 rpm
